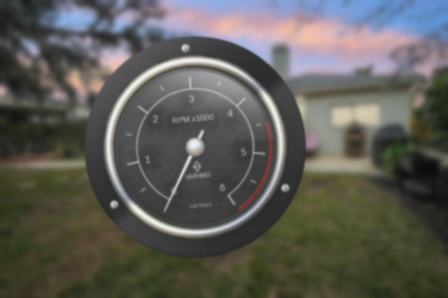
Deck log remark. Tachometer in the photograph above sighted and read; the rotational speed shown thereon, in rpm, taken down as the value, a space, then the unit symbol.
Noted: 0 rpm
